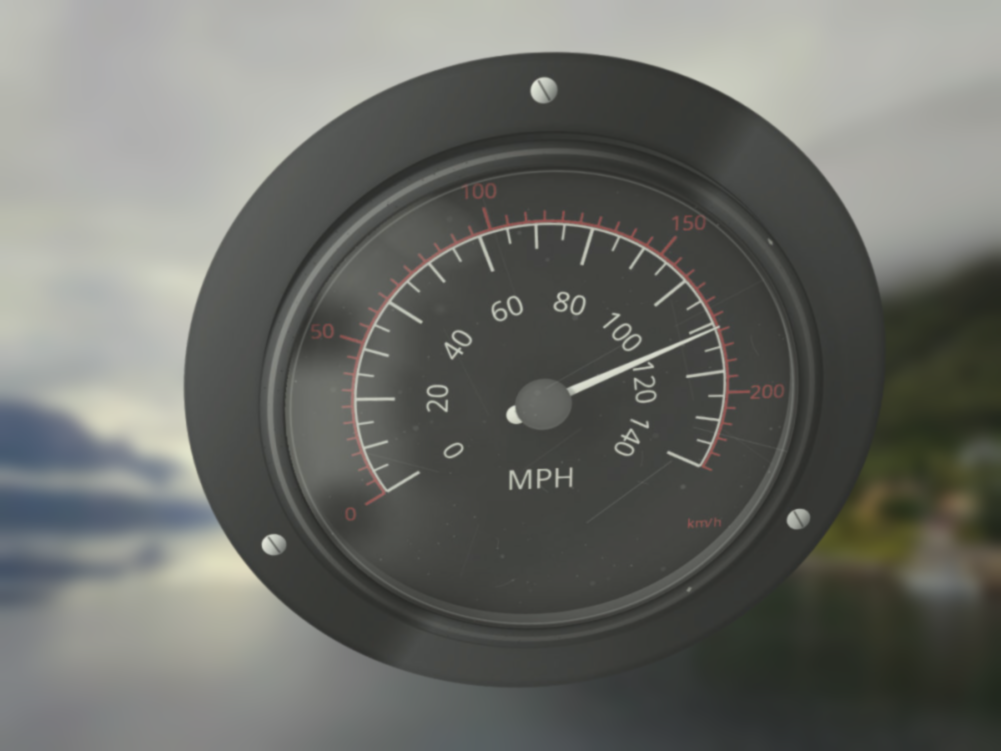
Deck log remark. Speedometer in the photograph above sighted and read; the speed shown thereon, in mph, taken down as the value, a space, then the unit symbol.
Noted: 110 mph
